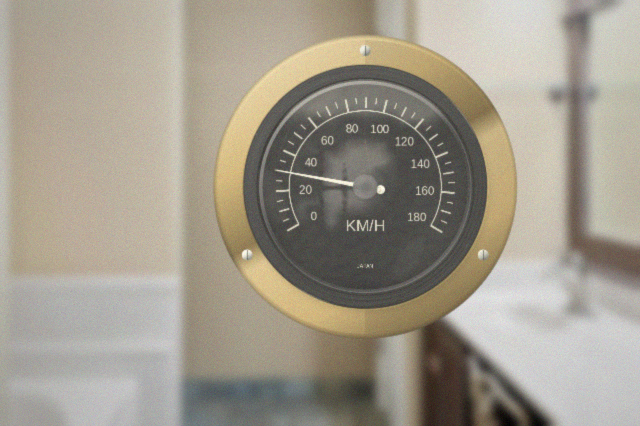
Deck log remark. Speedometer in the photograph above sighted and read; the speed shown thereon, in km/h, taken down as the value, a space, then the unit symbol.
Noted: 30 km/h
